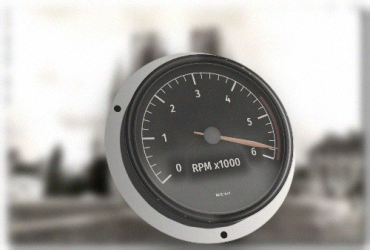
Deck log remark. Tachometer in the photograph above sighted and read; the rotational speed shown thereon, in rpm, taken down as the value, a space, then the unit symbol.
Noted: 5800 rpm
